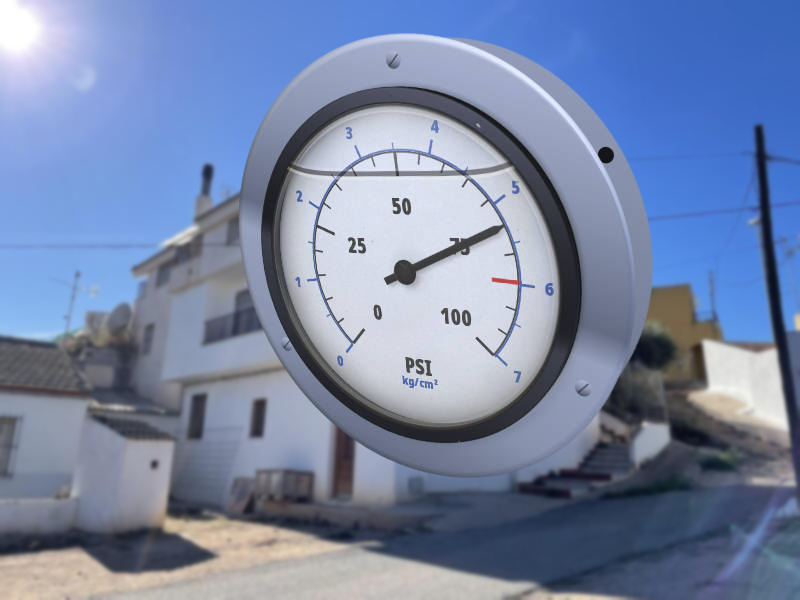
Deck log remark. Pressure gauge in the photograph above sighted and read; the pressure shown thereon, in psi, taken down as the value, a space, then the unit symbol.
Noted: 75 psi
